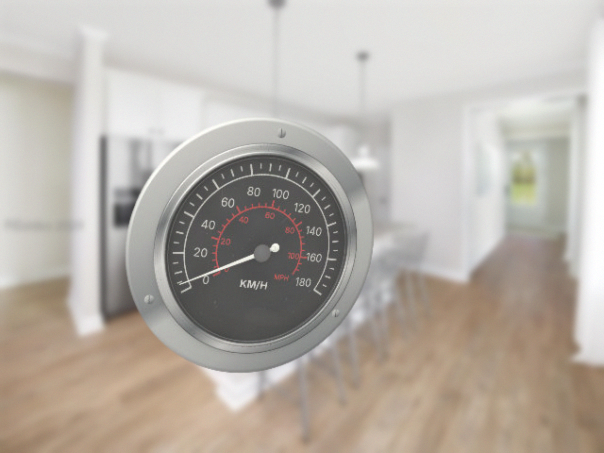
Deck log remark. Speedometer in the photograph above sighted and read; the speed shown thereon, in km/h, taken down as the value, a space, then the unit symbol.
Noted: 5 km/h
